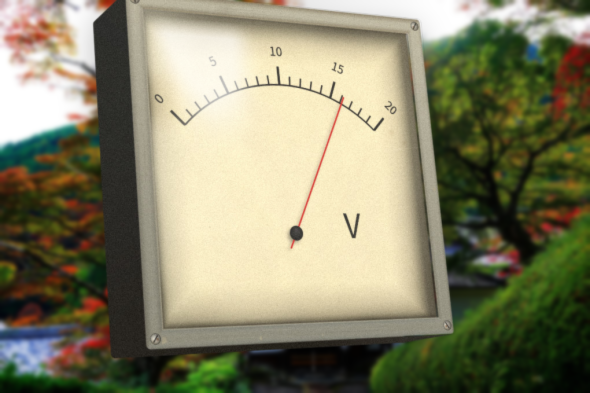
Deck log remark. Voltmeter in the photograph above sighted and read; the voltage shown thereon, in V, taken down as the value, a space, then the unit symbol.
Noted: 16 V
